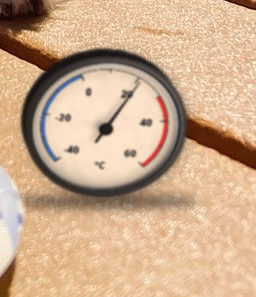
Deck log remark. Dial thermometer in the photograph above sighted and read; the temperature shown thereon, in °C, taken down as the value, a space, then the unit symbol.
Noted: 20 °C
